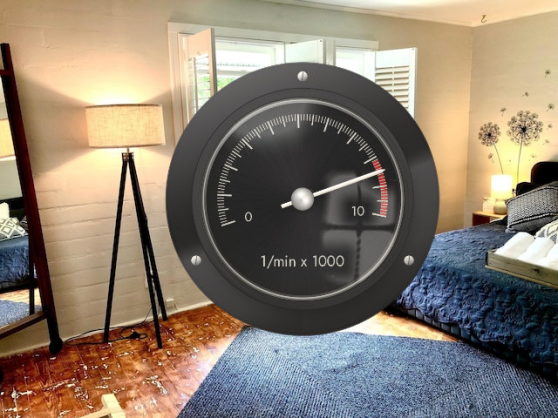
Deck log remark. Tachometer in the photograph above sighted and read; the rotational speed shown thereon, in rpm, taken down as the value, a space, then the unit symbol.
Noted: 8500 rpm
